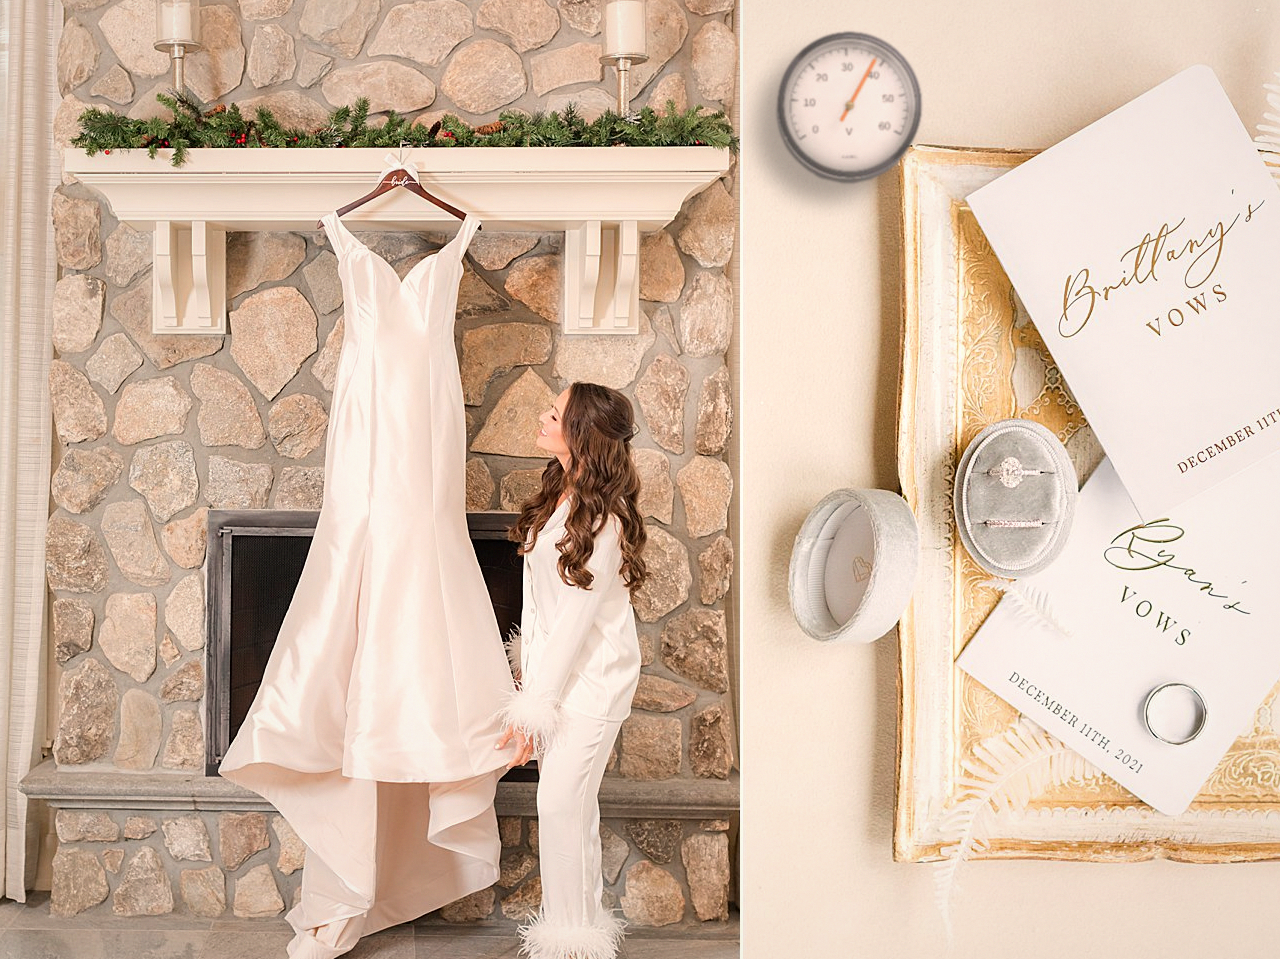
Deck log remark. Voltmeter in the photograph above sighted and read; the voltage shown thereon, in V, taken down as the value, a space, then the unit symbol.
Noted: 38 V
